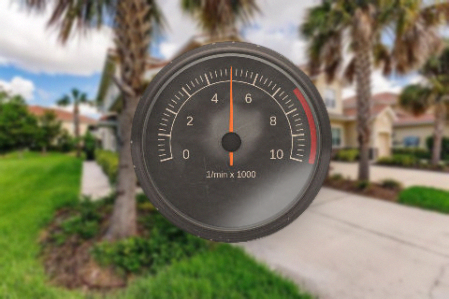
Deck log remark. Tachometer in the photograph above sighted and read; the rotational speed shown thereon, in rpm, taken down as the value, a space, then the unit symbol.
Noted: 5000 rpm
